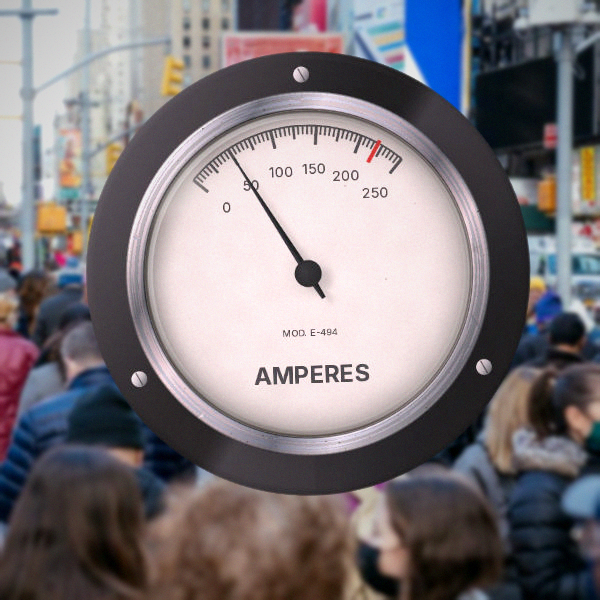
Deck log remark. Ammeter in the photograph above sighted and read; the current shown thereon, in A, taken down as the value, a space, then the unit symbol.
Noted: 50 A
